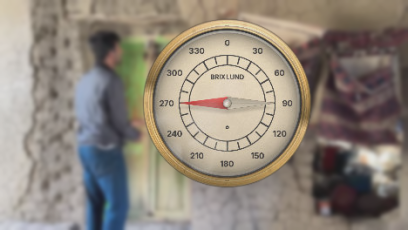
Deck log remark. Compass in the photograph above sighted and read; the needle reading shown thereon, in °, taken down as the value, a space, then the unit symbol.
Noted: 270 °
